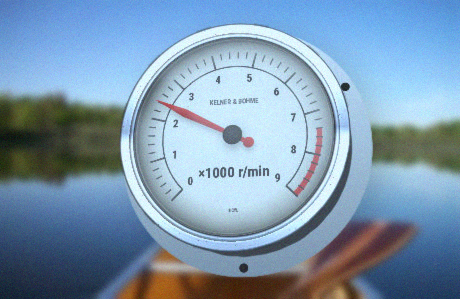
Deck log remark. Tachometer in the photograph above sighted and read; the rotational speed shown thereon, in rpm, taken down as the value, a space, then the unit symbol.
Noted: 2400 rpm
